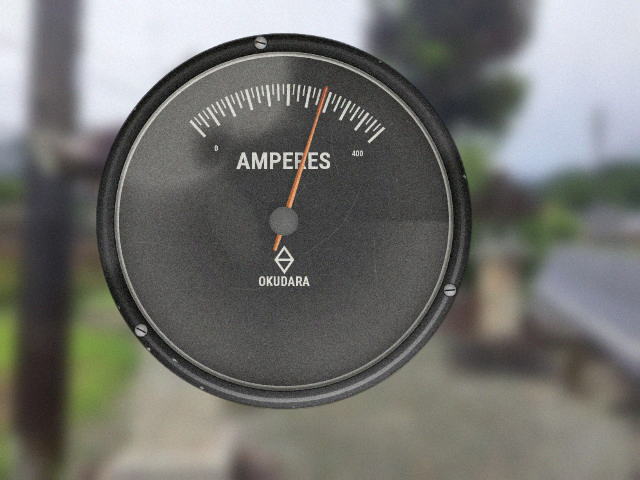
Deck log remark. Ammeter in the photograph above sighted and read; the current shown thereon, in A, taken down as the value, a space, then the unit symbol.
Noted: 270 A
